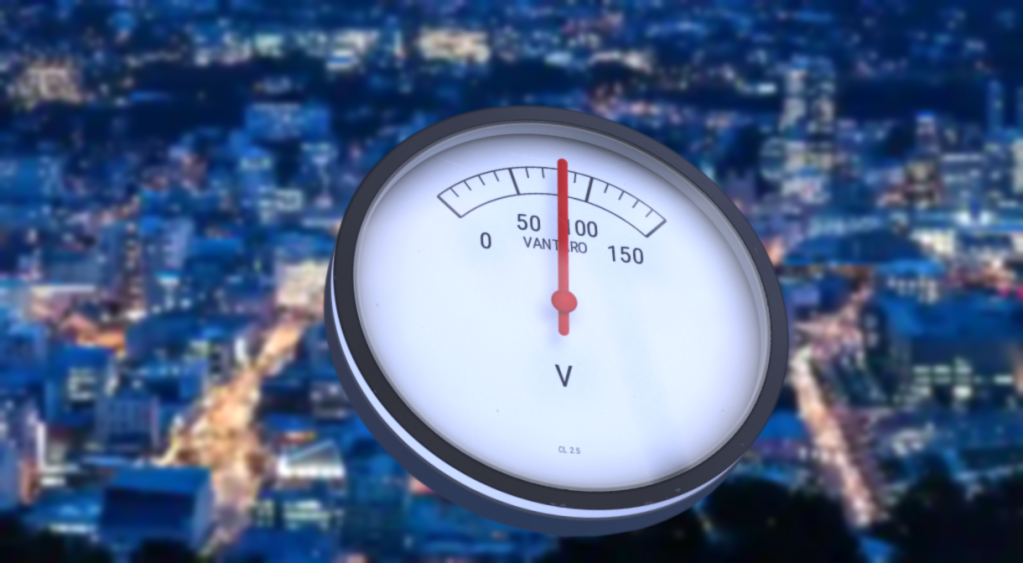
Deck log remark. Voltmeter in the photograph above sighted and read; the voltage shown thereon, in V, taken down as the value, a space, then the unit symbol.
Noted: 80 V
